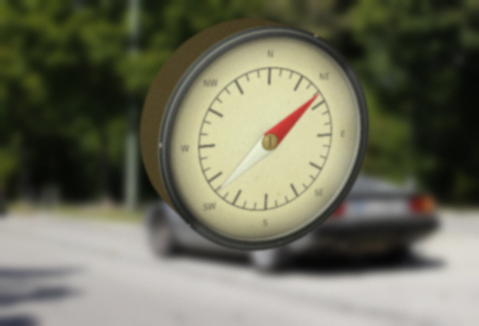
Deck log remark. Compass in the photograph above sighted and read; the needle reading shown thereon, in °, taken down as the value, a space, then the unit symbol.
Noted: 50 °
